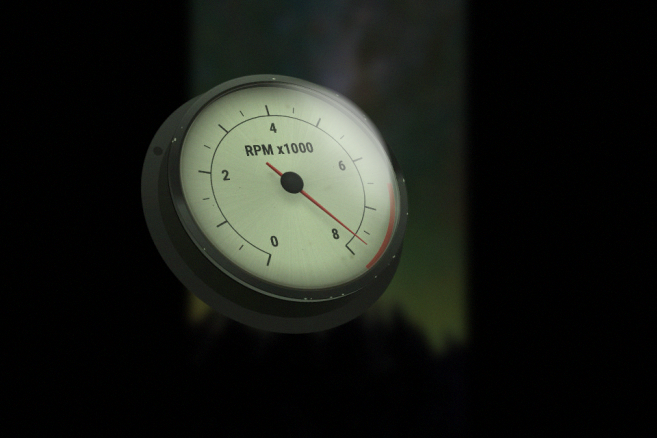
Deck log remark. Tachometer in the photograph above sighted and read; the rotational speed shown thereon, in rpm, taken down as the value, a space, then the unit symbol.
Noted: 7750 rpm
